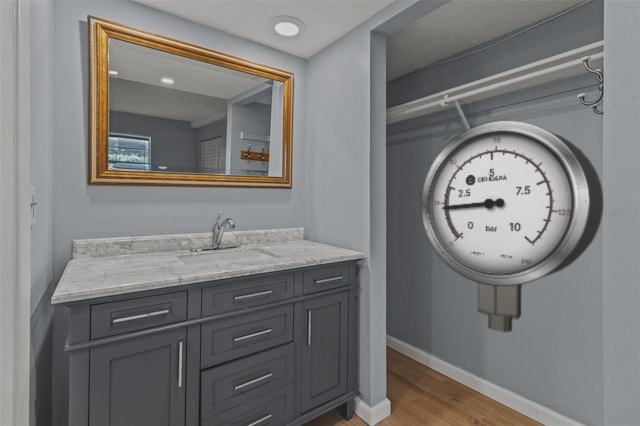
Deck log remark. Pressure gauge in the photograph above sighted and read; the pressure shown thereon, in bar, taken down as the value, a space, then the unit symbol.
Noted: 1.5 bar
